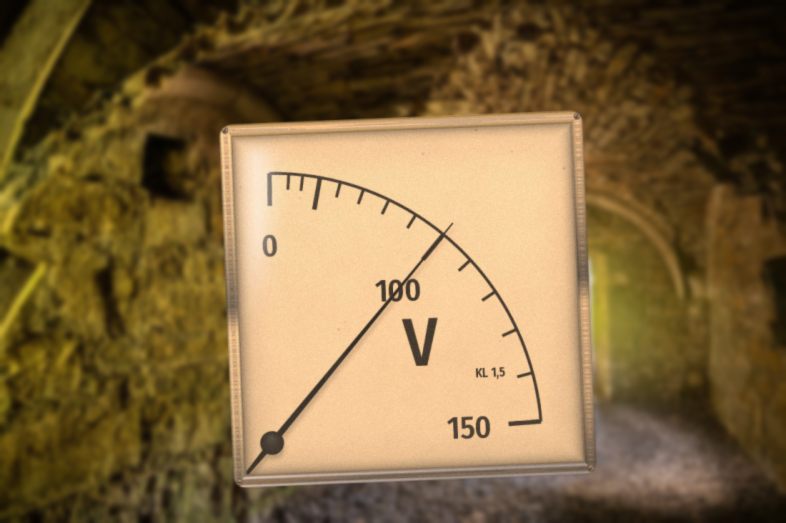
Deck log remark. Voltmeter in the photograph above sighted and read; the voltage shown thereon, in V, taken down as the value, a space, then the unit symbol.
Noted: 100 V
